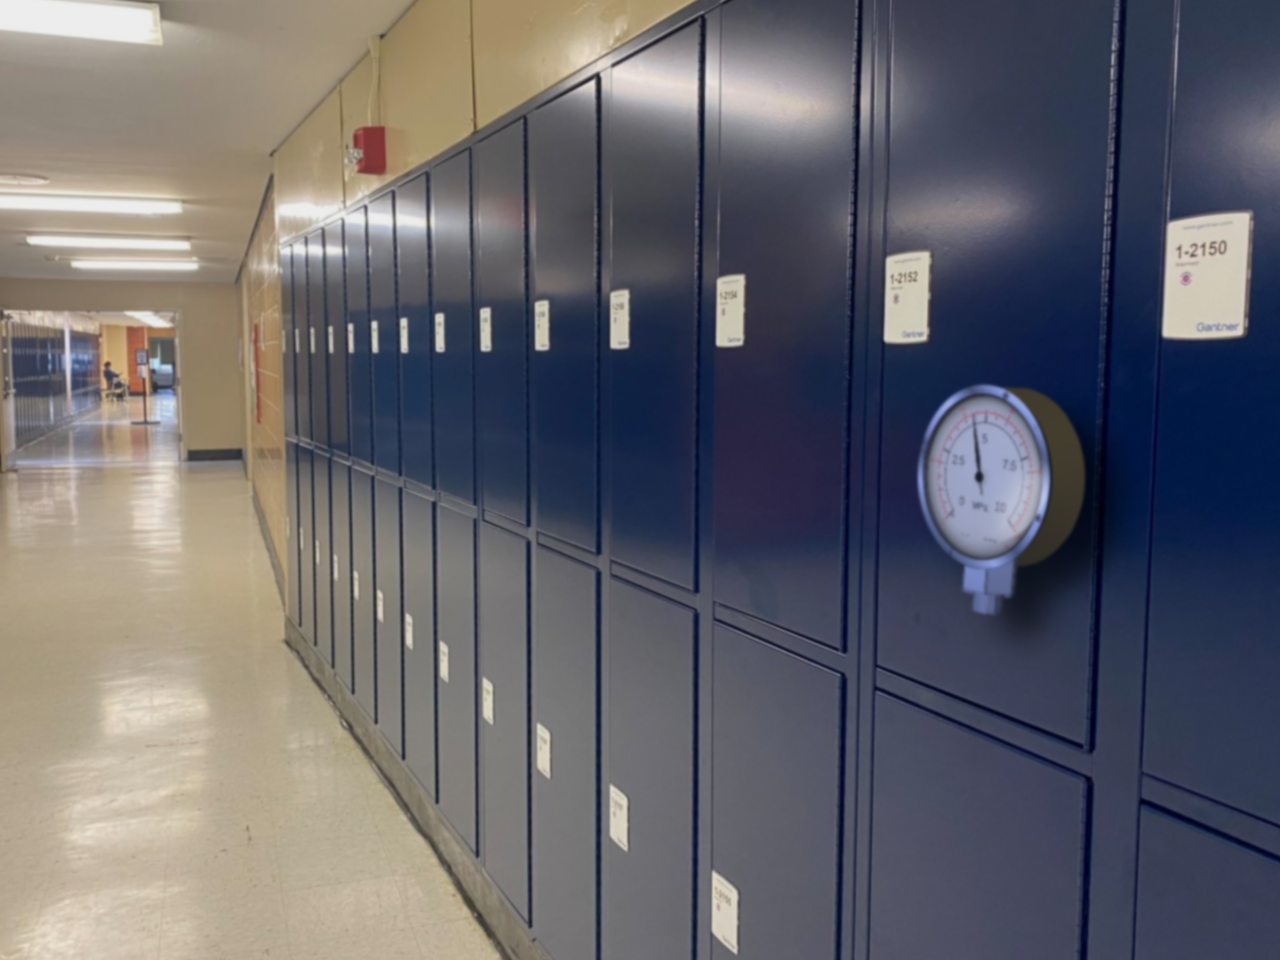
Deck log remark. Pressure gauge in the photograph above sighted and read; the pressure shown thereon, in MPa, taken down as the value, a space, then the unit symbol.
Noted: 4.5 MPa
